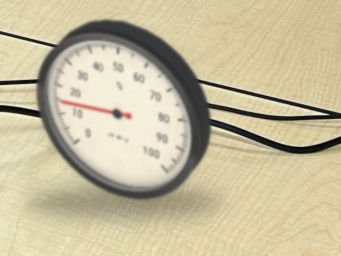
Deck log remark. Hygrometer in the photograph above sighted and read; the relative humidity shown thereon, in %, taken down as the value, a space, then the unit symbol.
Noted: 15 %
